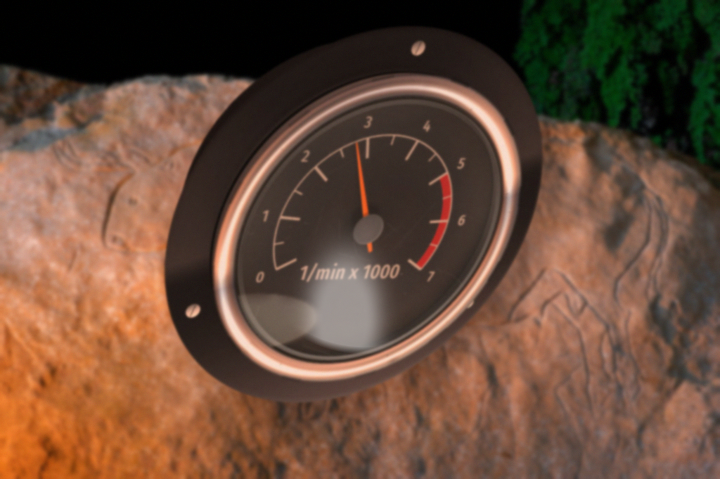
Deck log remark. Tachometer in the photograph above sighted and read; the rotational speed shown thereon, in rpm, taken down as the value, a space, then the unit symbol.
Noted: 2750 rpm
